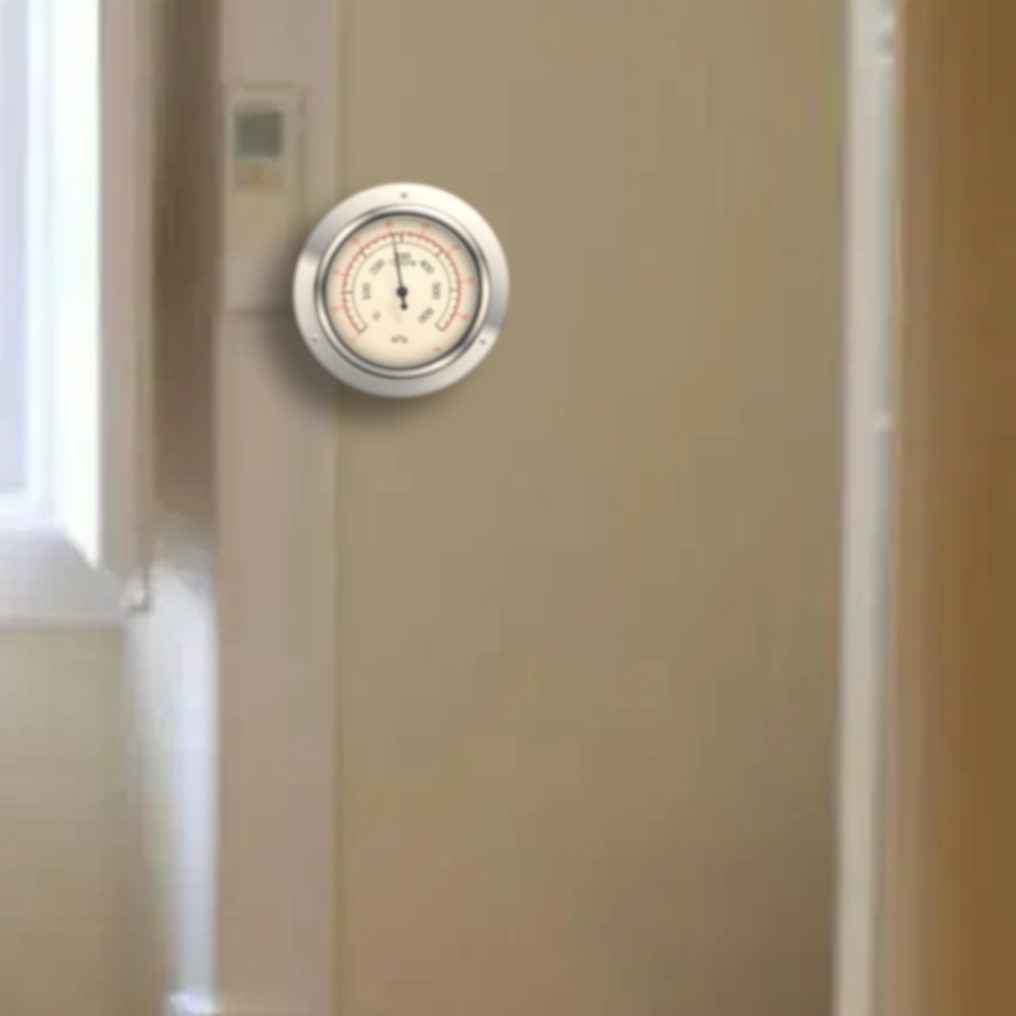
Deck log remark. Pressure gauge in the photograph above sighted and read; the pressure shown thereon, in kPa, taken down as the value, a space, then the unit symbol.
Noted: 280 kPa
